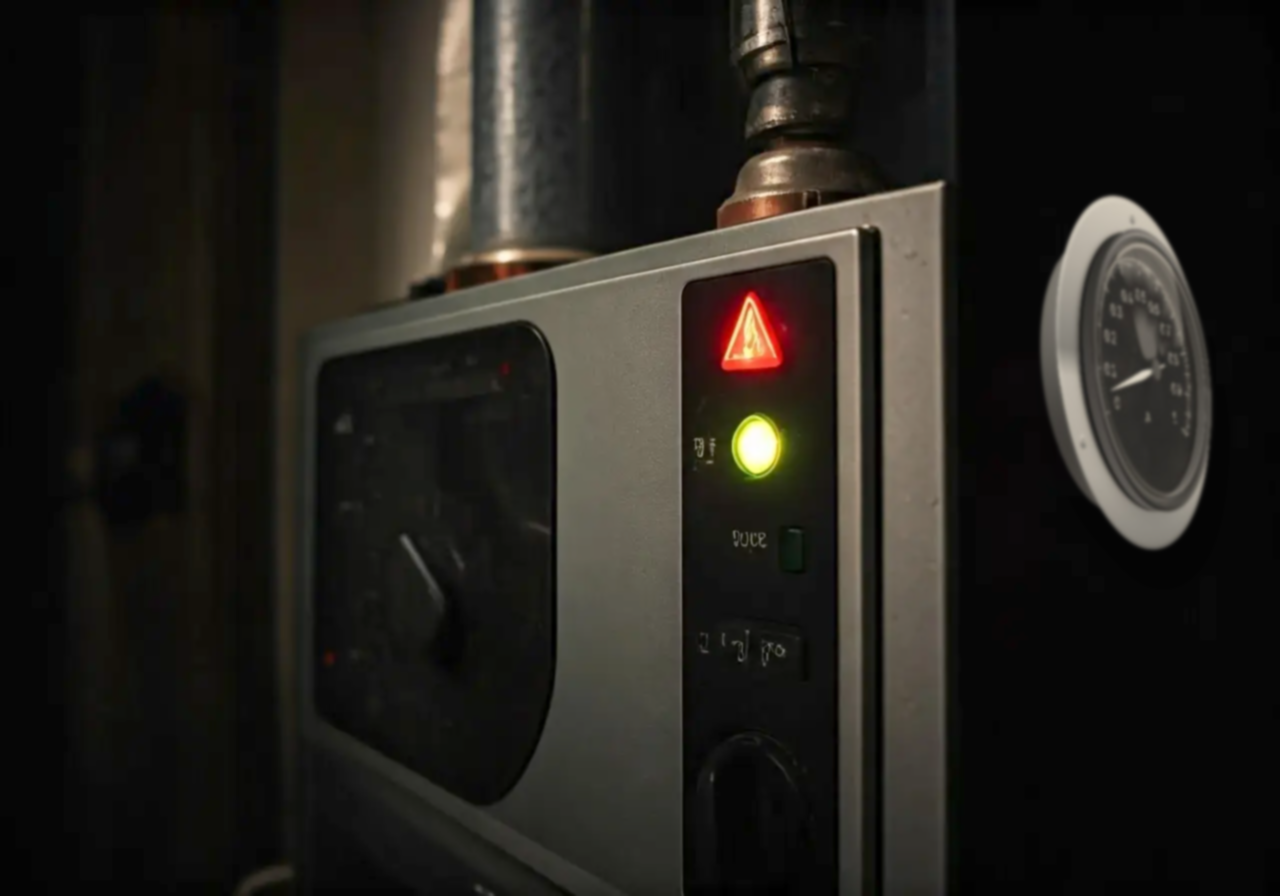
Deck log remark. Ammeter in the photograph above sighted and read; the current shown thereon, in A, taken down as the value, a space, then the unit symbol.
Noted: 0.05 A
